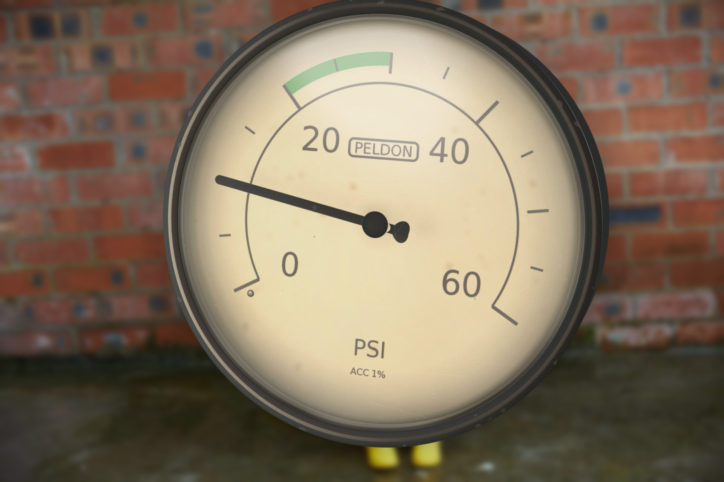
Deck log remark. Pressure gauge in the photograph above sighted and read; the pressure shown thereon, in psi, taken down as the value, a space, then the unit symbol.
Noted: 10 psi
